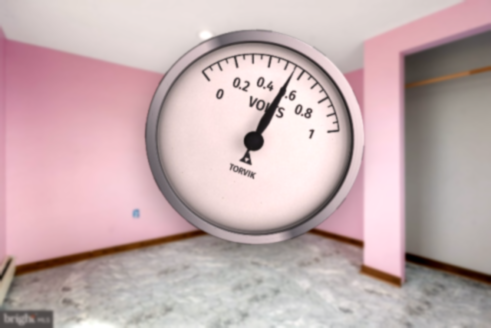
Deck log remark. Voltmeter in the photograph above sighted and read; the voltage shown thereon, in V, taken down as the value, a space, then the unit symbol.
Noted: 0.55 V
